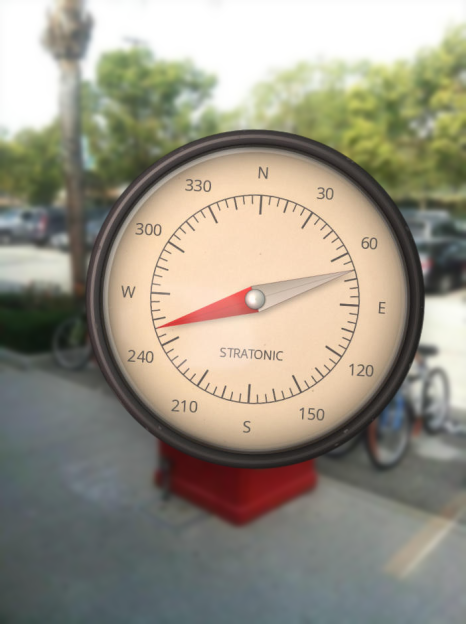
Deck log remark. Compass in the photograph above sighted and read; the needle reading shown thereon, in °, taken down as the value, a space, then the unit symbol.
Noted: 250 °
